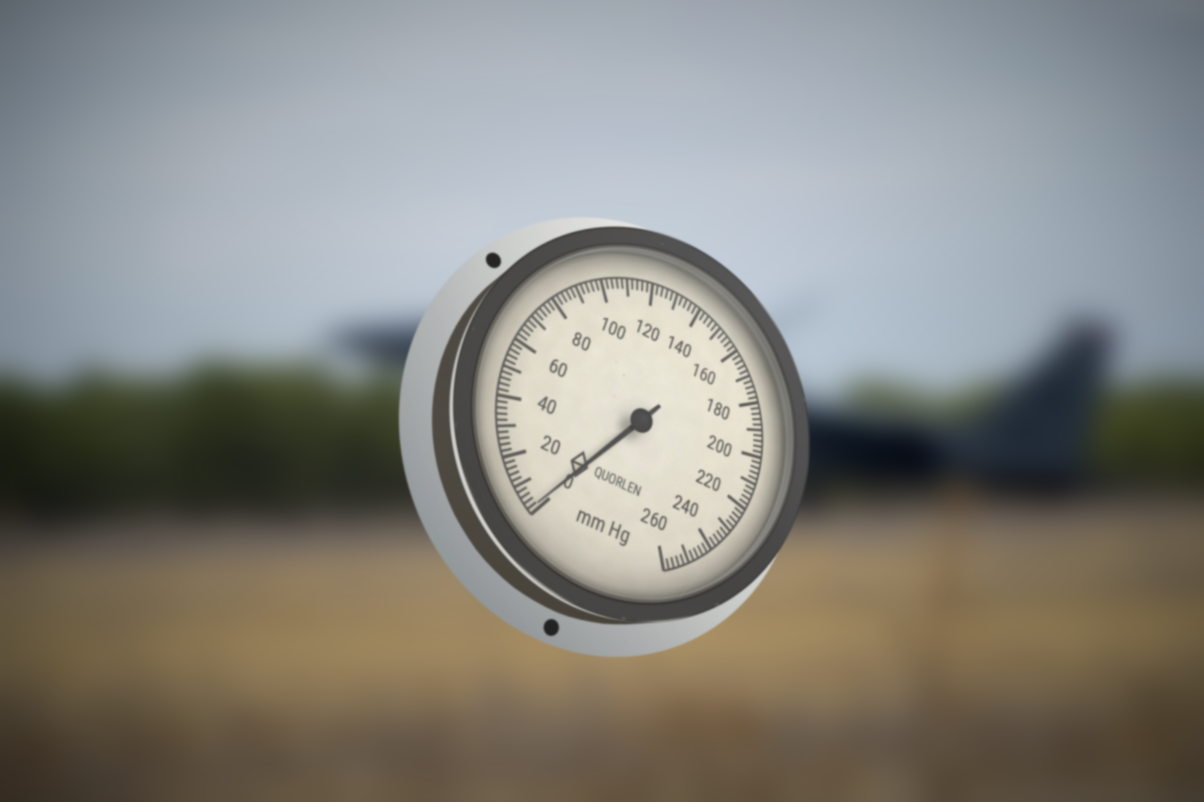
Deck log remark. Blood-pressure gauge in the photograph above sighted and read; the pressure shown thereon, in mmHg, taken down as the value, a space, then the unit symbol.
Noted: 2 mmHg
